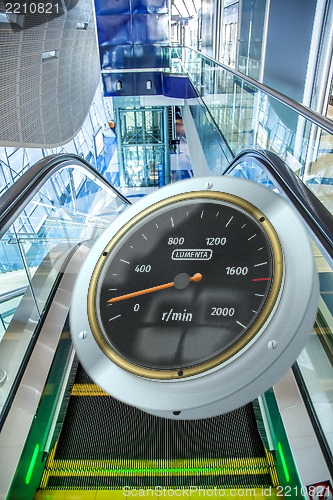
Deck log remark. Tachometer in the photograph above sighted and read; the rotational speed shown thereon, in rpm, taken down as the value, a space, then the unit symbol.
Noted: 100 rpm
